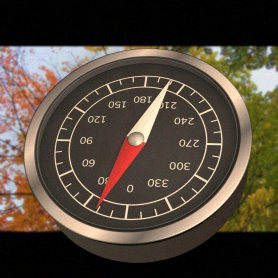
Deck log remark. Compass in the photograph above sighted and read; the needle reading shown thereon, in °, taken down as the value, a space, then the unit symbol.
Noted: 20 °
